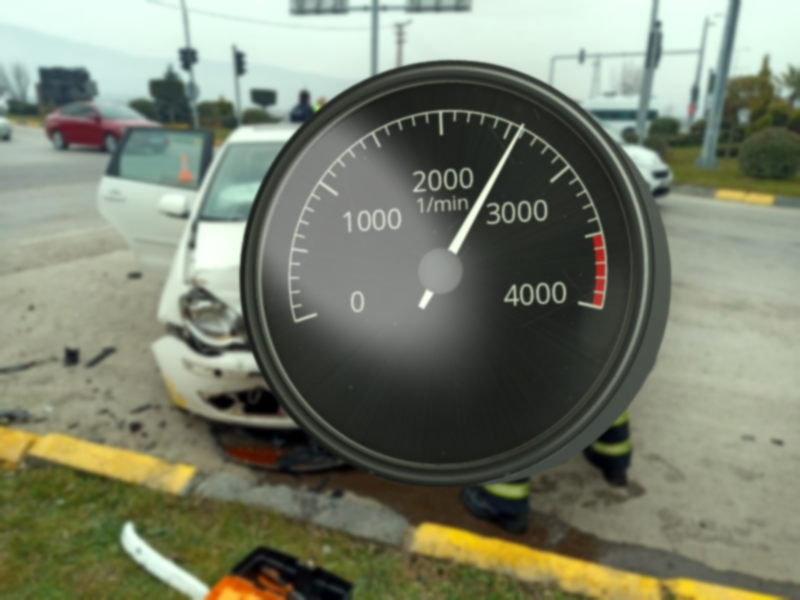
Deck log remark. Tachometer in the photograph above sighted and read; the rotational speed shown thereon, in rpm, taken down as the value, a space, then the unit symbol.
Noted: 2600 rpm
